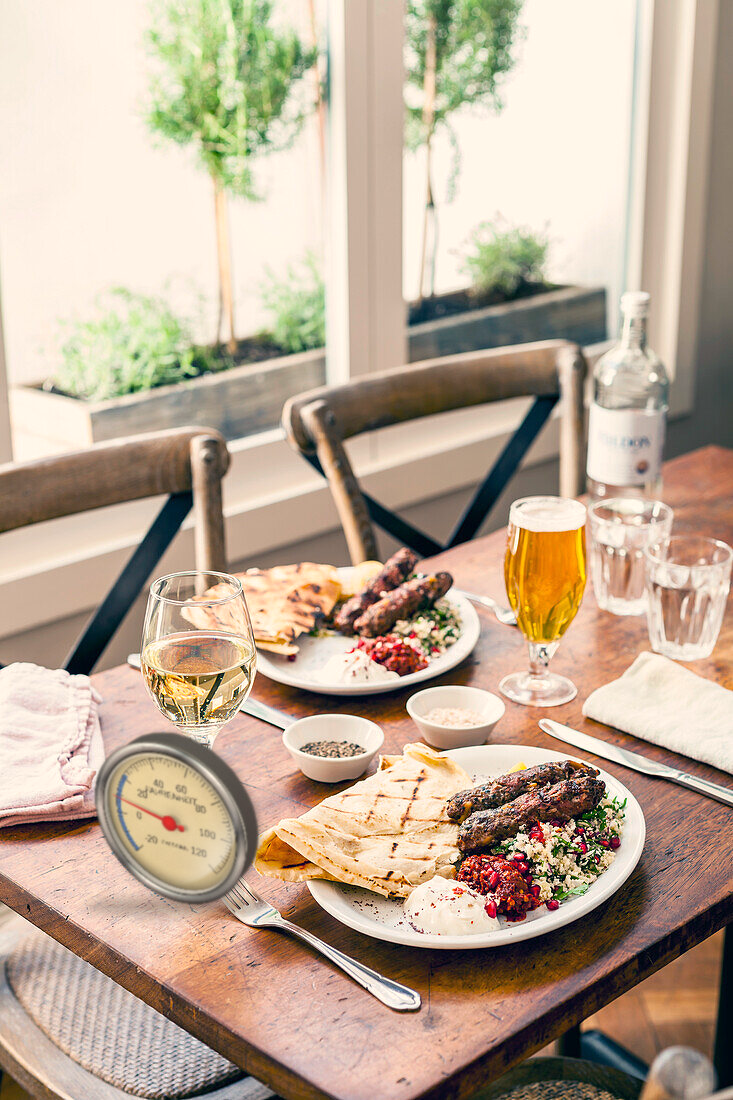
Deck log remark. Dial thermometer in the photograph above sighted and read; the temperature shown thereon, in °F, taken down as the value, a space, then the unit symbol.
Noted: 10 °F
